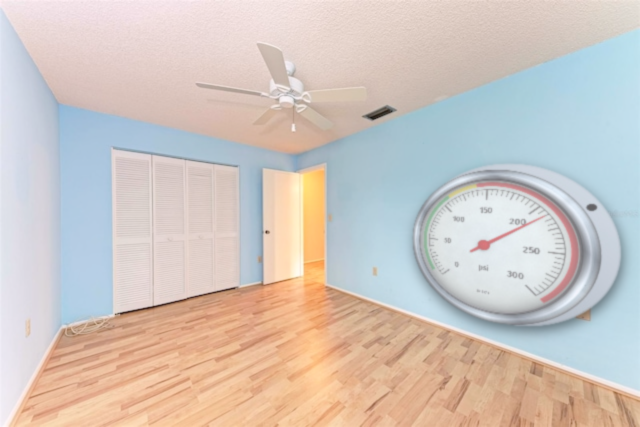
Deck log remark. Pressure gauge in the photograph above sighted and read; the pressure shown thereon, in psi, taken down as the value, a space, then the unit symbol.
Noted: 210 psi
